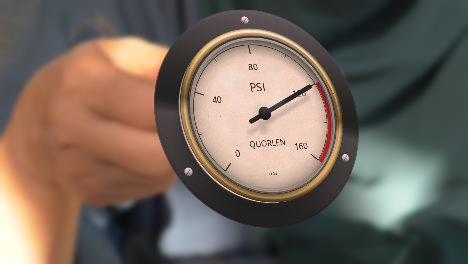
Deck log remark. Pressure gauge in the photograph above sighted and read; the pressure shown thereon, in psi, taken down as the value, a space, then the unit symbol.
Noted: 120 psi
